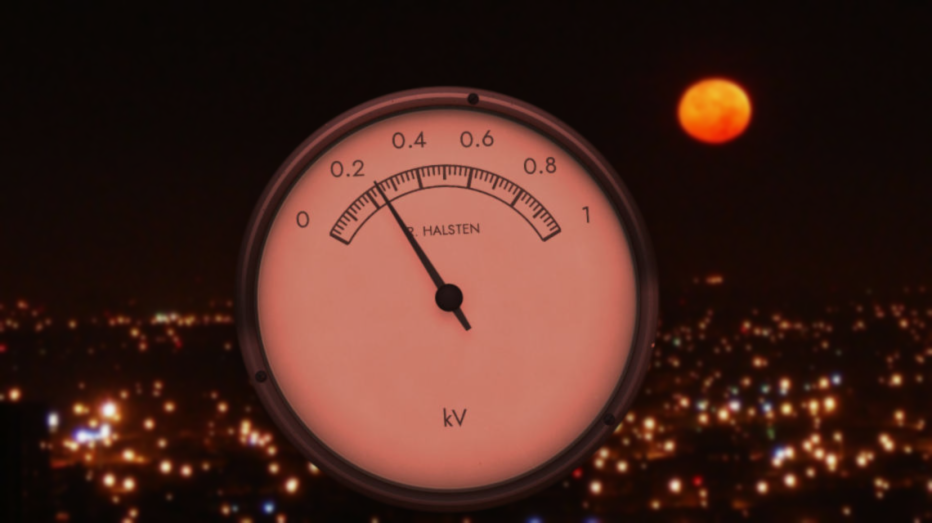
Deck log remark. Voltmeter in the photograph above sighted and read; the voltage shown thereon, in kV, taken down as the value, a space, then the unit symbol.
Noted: 0.24 kV
